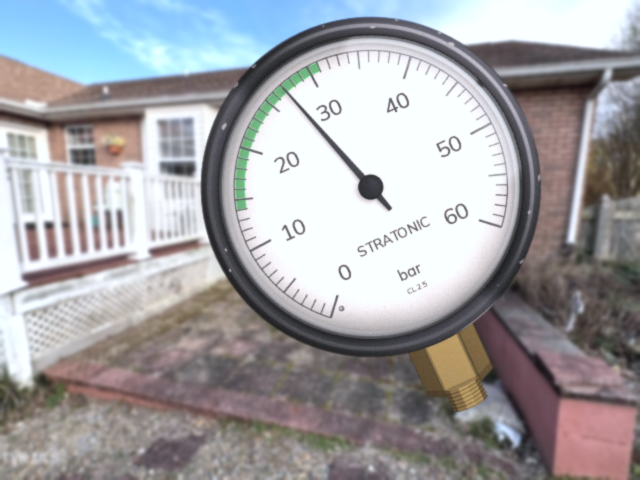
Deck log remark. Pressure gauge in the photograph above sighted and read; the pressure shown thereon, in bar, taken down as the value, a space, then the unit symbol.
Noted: 27 bar
